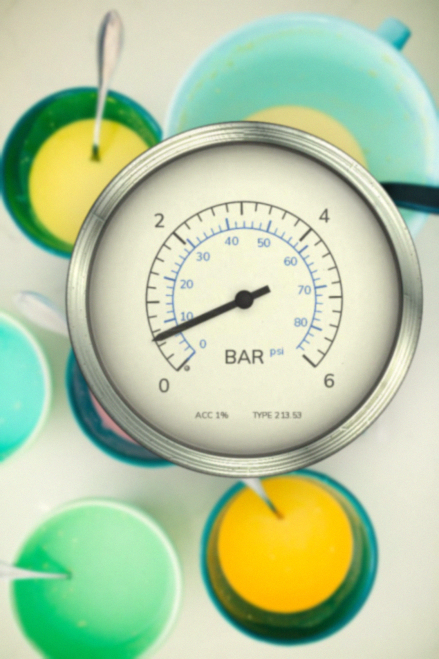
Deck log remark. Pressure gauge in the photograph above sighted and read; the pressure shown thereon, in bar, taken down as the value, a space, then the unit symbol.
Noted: 0.5 bar
